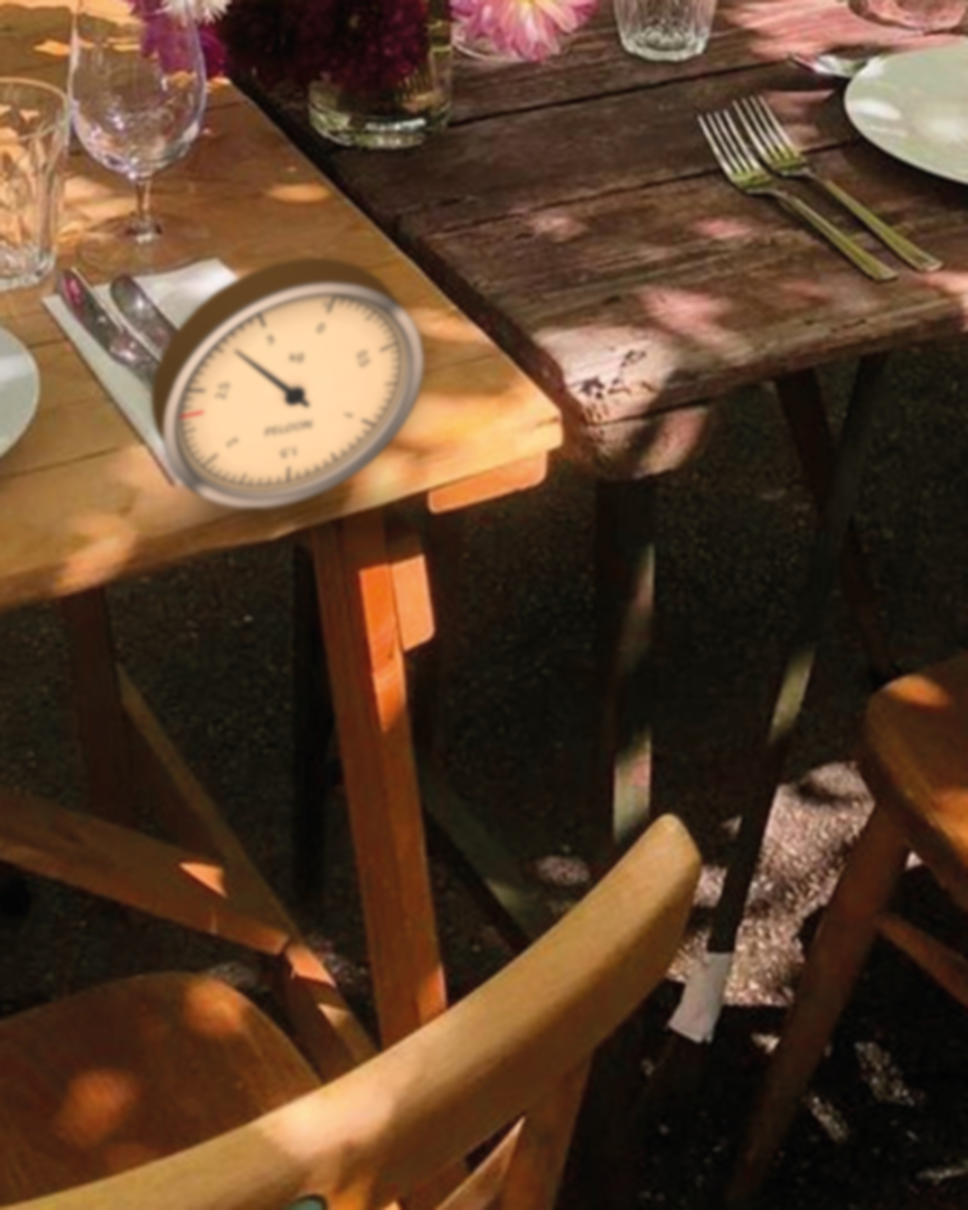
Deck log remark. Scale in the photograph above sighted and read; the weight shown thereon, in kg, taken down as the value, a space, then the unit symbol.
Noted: 2.8 kg
